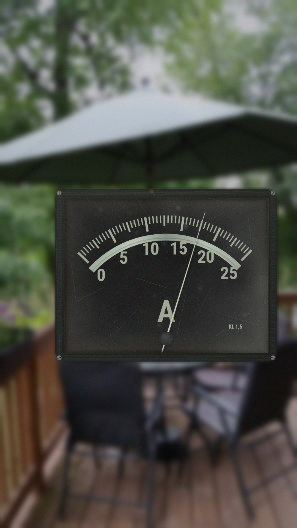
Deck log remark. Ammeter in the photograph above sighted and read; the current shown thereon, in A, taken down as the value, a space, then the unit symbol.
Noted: 17.5 A
